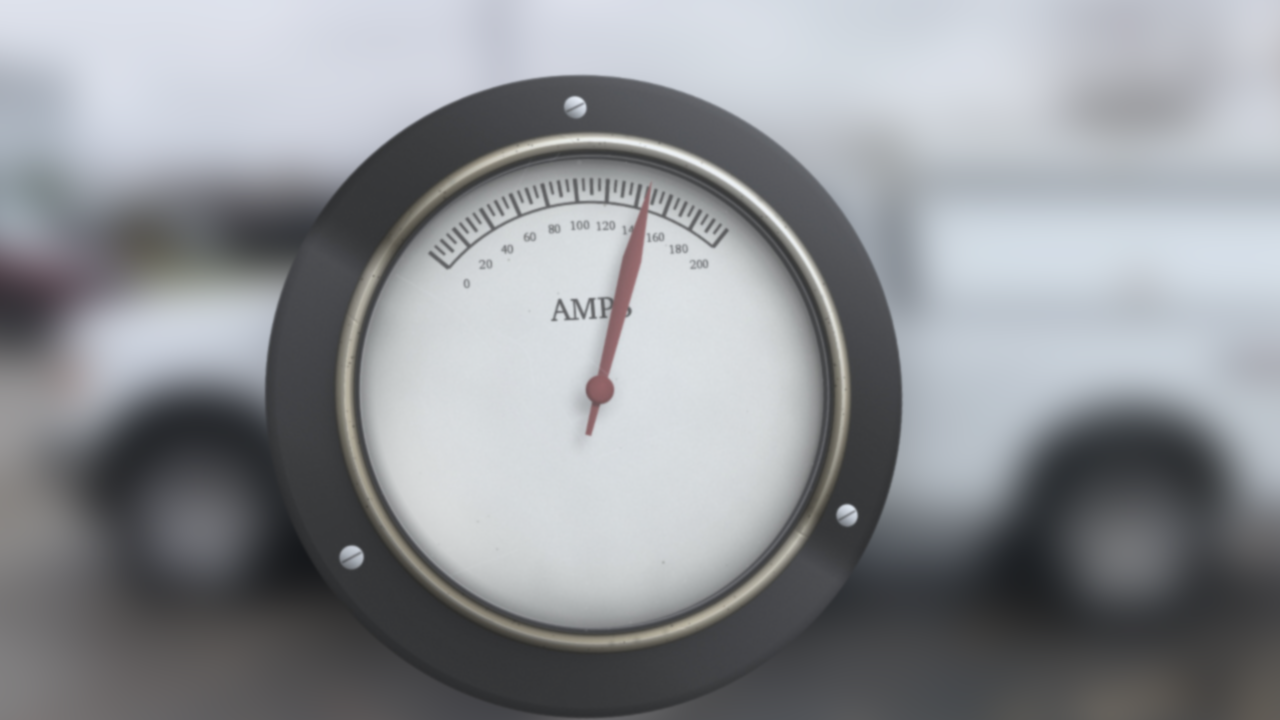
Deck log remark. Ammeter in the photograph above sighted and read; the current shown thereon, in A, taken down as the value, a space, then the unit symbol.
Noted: 145 A
